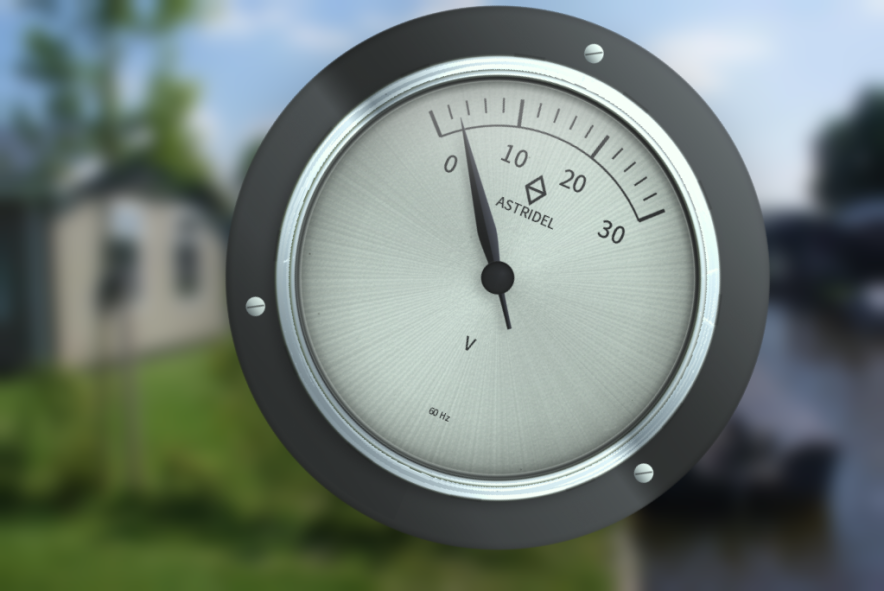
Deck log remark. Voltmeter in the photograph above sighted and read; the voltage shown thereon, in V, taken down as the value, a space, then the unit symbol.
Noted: 3 V
